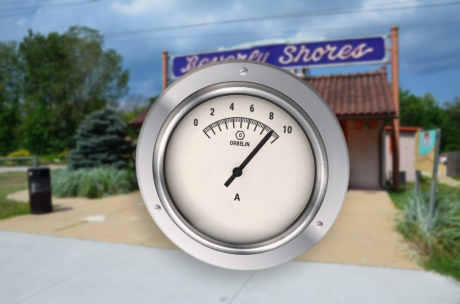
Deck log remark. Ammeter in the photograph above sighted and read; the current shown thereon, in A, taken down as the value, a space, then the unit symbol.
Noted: 9 A
